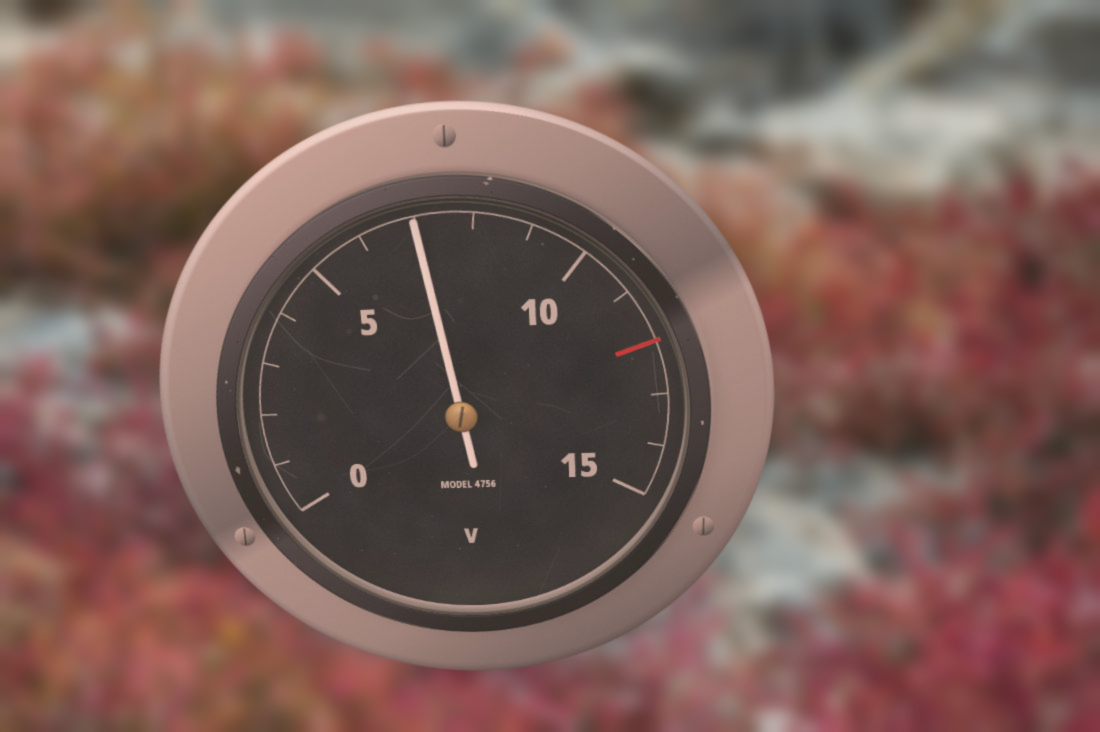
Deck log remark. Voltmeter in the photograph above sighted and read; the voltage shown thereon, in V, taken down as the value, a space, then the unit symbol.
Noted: 7 V
